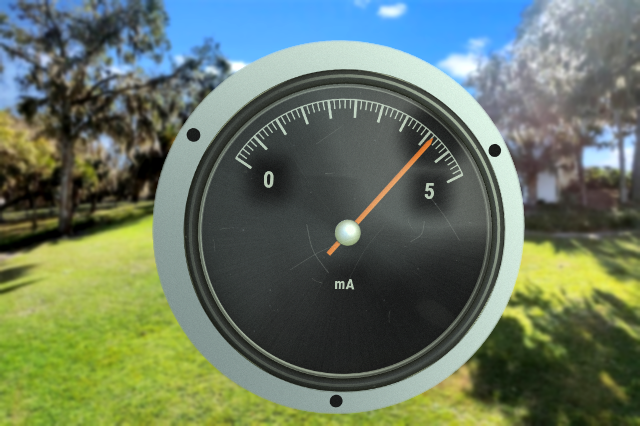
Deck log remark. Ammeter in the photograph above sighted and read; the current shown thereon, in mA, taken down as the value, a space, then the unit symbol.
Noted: 4.1 mA
